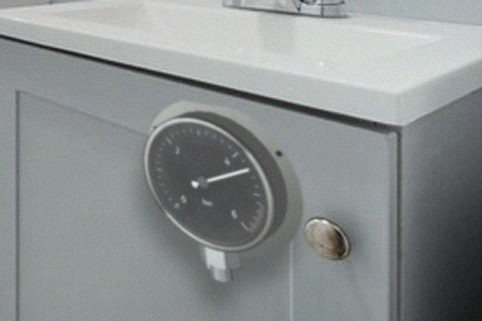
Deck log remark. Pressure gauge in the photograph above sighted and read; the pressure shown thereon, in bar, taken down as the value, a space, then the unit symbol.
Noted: 4.4 bar
